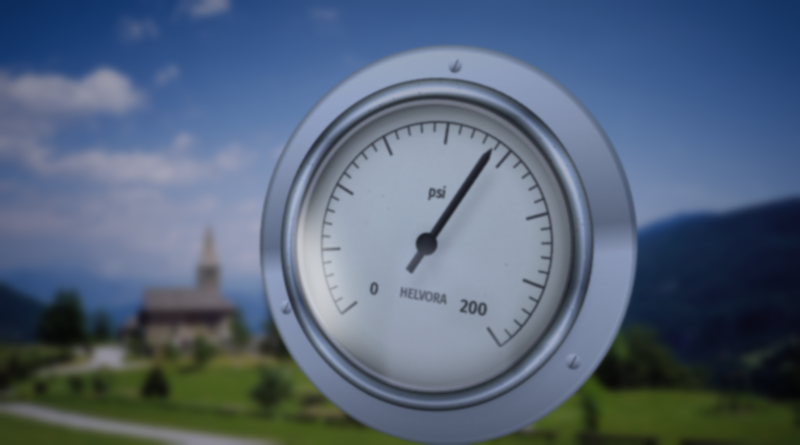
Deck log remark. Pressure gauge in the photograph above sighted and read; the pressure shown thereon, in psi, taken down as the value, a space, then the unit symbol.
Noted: 120 psi
